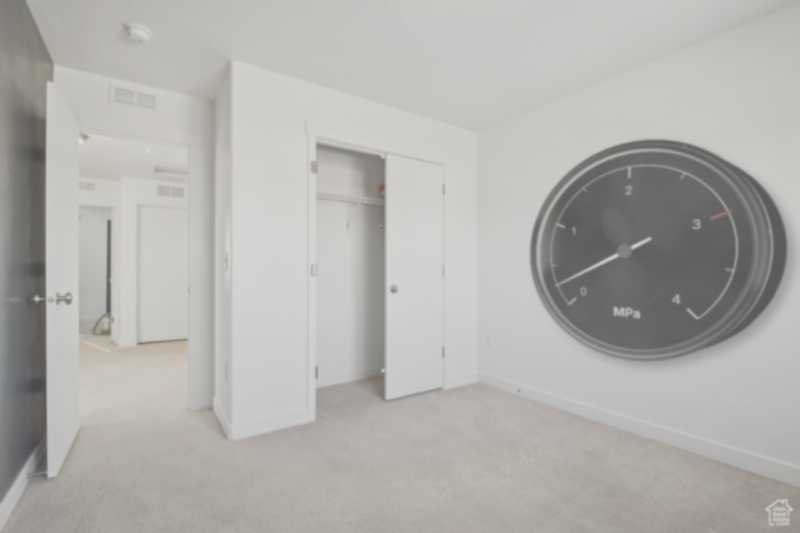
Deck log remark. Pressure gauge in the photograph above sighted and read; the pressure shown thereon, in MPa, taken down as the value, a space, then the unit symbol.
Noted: 0.25 MPa
